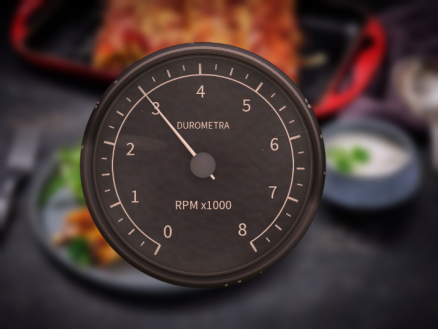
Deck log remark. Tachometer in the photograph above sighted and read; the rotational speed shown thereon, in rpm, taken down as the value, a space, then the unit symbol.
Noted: 3000 rpm
